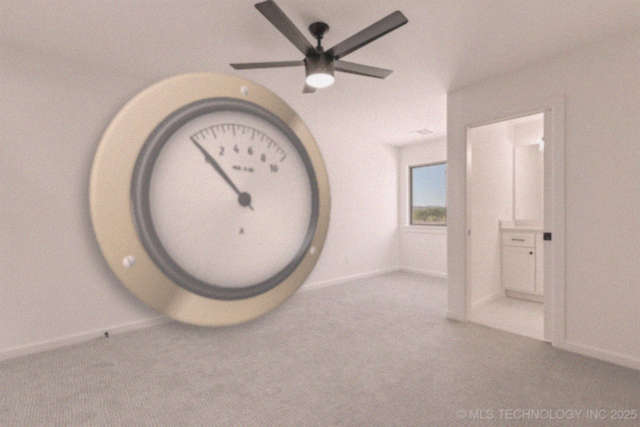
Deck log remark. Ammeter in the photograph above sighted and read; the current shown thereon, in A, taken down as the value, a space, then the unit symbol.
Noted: 0 A
